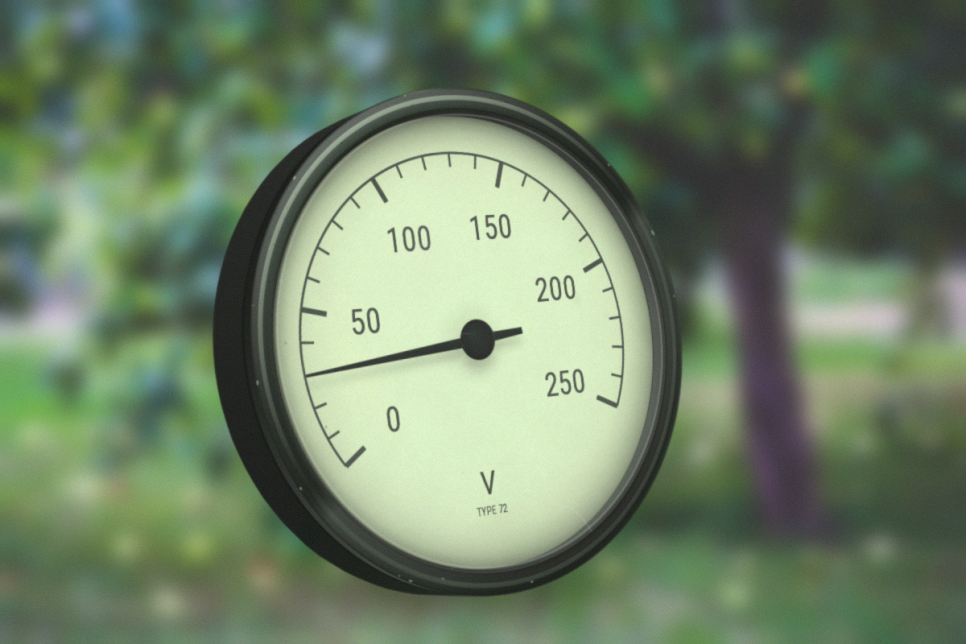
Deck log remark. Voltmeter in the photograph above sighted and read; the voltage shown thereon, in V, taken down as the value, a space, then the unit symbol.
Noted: 30 V
